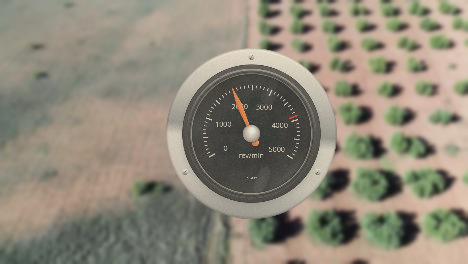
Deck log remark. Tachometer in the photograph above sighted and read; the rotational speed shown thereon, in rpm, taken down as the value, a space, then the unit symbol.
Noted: 2000 rpm
